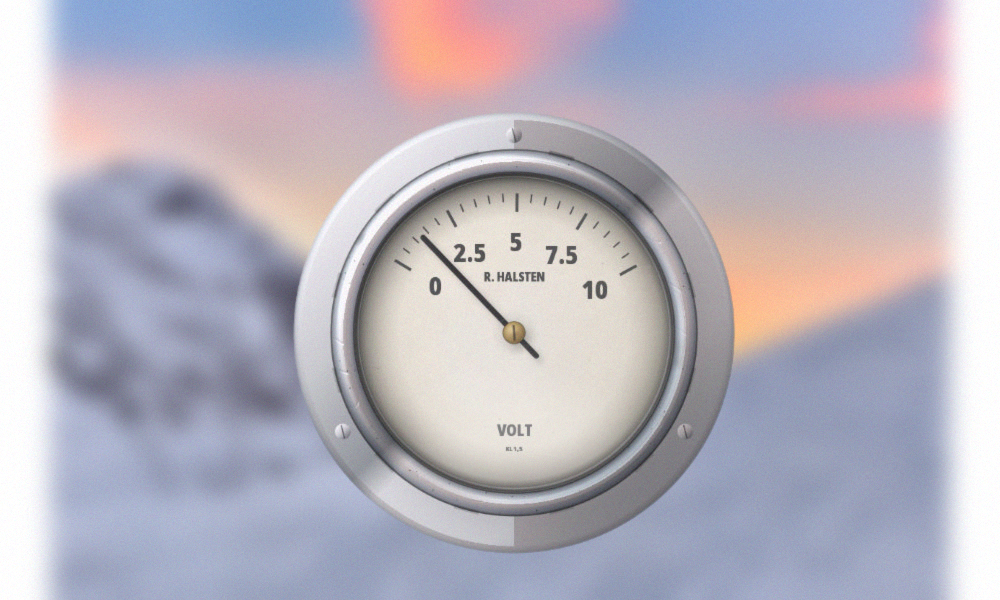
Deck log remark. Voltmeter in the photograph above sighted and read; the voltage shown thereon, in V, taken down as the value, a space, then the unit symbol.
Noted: 1.25 V
